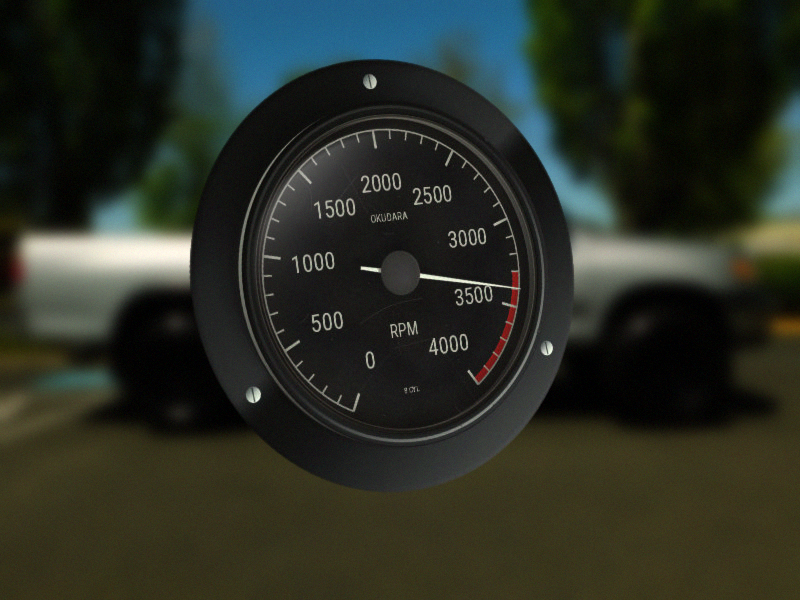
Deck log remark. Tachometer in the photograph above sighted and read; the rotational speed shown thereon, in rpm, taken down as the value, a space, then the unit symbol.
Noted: 3400 rpm
